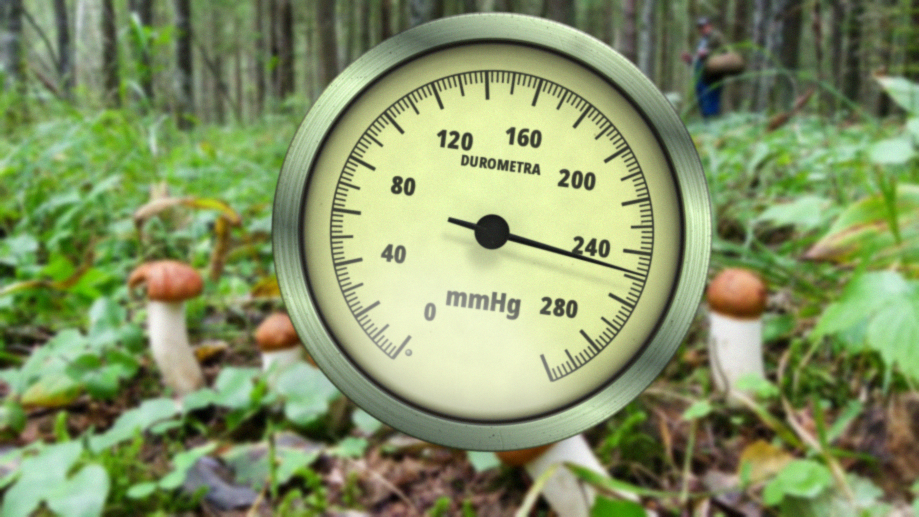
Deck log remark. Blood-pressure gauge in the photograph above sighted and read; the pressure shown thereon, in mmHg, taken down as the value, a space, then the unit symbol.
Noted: 248 mmHg
